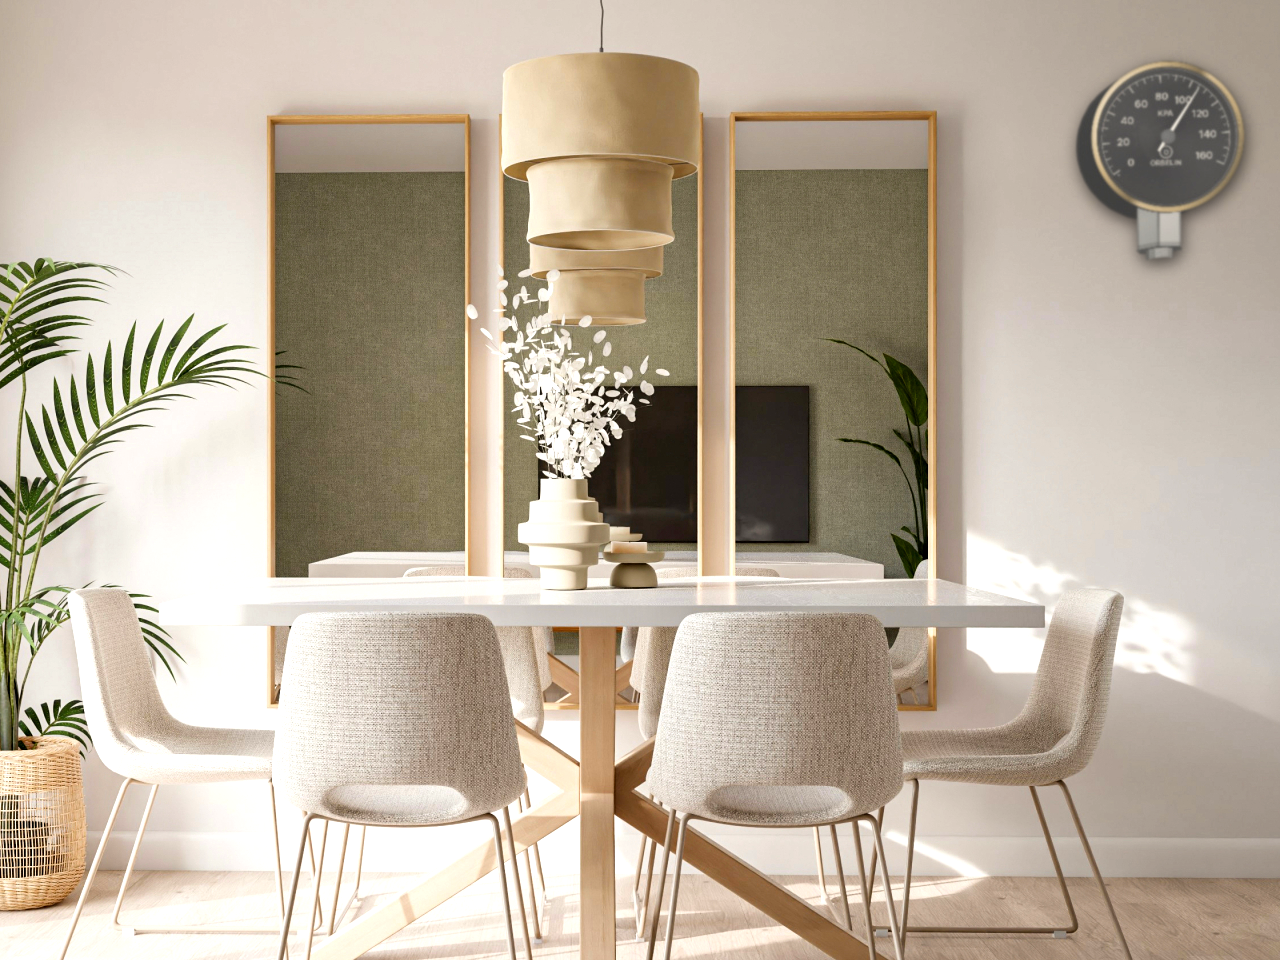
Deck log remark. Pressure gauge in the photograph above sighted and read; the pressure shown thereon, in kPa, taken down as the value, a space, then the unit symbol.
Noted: 105 kPa
